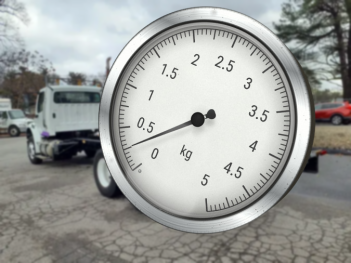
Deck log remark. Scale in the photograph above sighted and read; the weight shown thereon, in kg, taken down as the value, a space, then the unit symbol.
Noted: 0.25 kg
